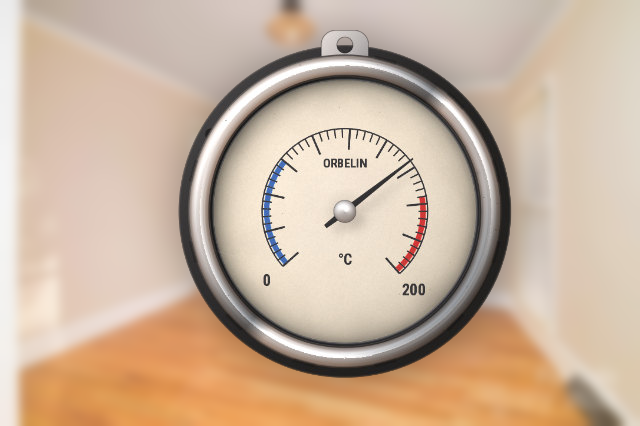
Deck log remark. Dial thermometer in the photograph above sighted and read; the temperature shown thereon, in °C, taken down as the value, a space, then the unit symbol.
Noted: 136 °C
